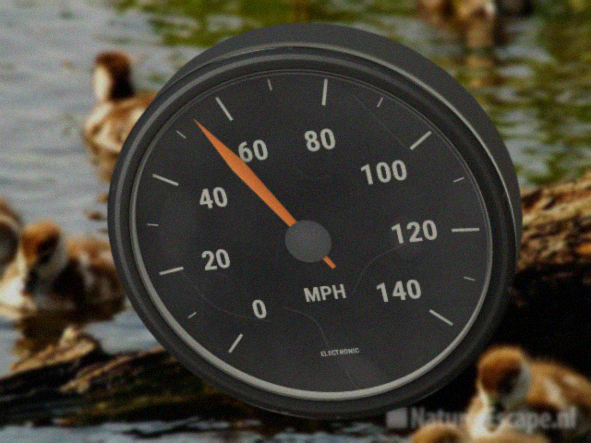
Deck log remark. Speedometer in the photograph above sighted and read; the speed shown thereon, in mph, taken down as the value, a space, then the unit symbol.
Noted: 55 mph
